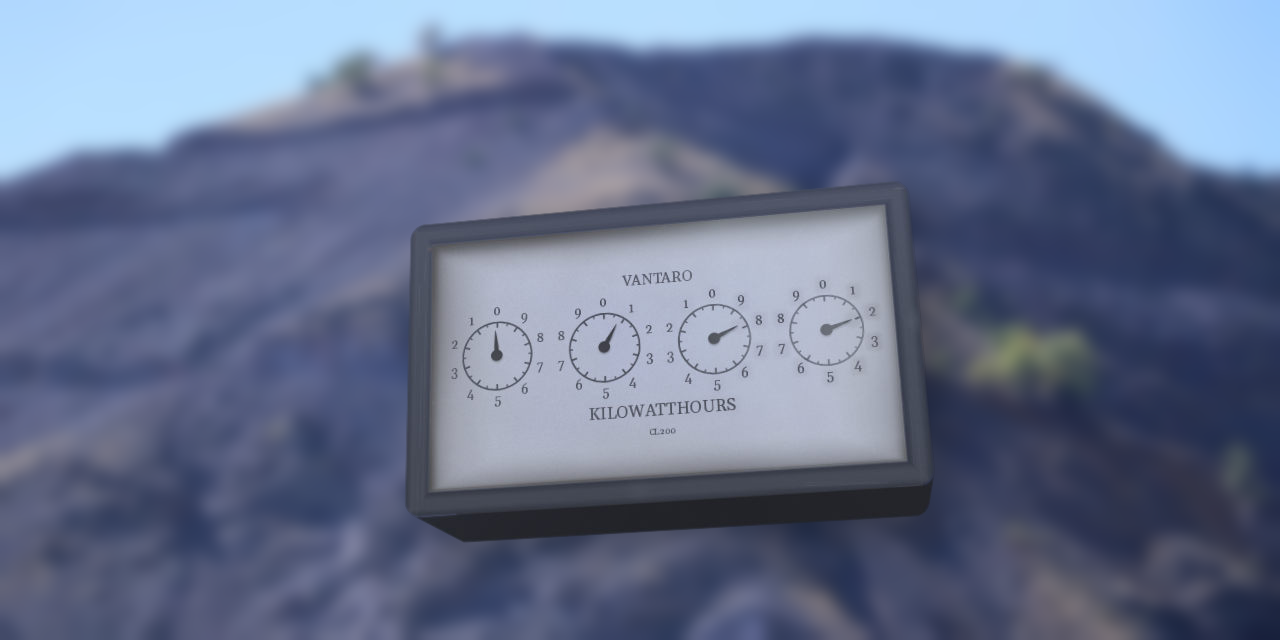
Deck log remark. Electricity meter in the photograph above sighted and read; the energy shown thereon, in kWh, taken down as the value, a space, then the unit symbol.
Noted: 82 kWh
